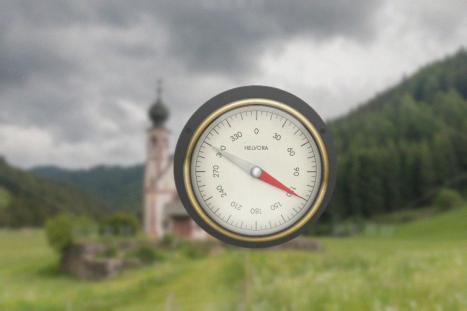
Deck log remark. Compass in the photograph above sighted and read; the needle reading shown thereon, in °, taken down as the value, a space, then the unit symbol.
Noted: 120 °
